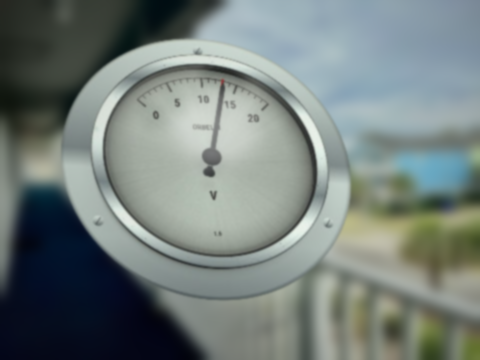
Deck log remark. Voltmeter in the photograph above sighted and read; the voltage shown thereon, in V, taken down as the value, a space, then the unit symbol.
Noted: 13 V
